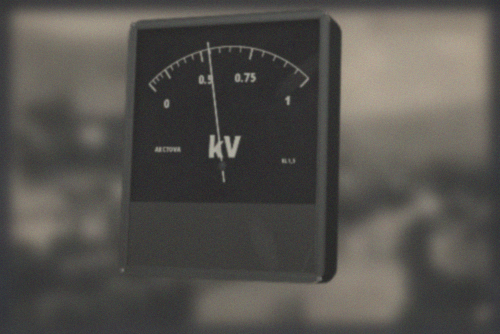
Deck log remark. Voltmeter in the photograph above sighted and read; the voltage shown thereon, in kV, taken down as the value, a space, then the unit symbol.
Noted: 0.55 kV
